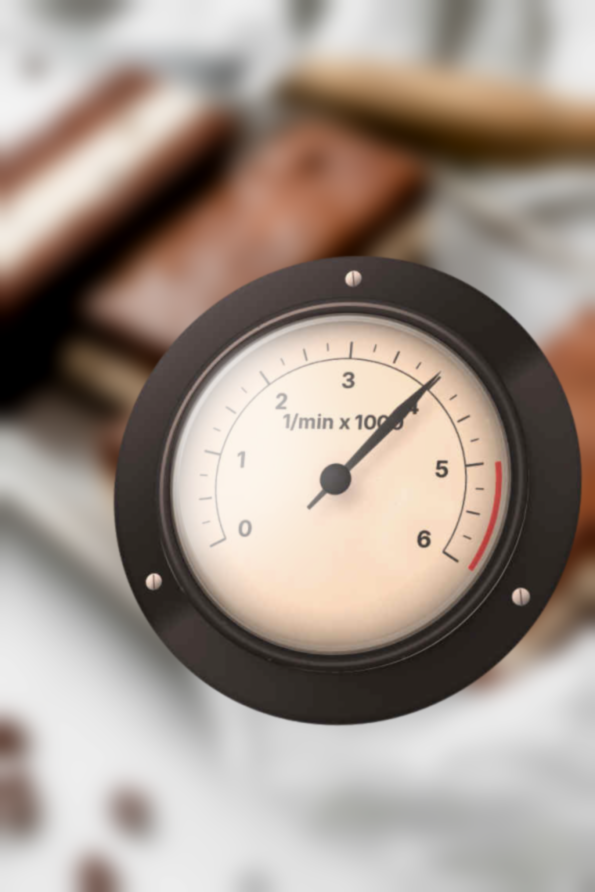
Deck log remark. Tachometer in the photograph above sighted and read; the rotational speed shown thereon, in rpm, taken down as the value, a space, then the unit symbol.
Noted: 4000 rpm
